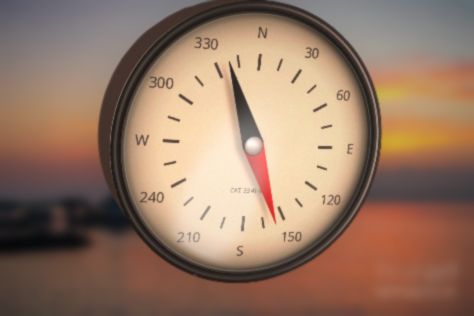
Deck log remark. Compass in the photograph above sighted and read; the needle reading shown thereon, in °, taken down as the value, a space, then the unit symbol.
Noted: 157.5 °
